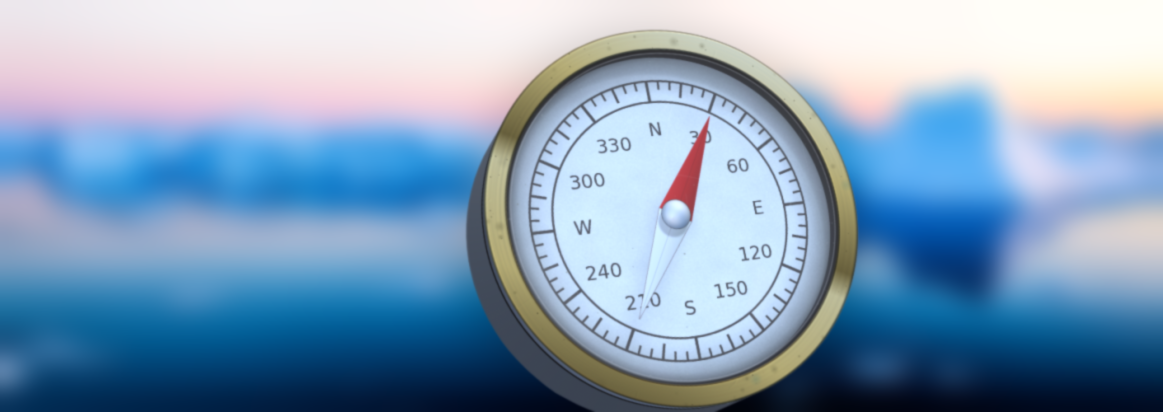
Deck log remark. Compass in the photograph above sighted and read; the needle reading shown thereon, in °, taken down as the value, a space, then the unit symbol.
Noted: 30 °
